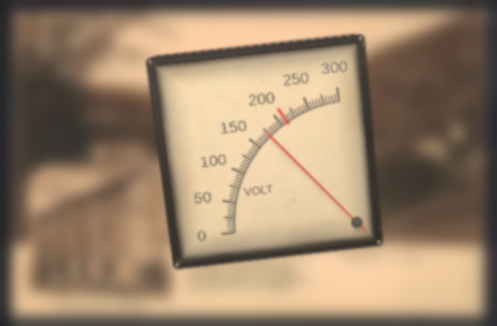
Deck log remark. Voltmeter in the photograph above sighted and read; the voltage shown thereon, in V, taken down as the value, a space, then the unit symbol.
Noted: 175 V
